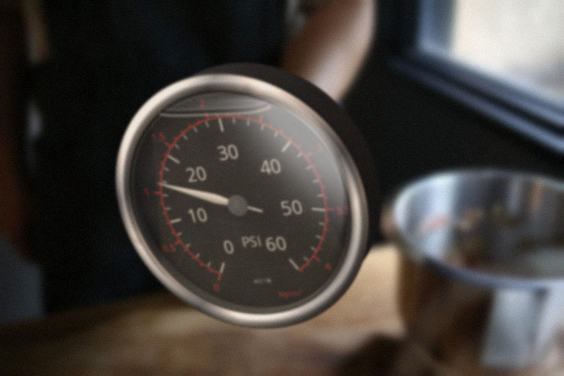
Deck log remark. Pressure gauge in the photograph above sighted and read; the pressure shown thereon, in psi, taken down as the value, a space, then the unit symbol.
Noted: 16 psi
